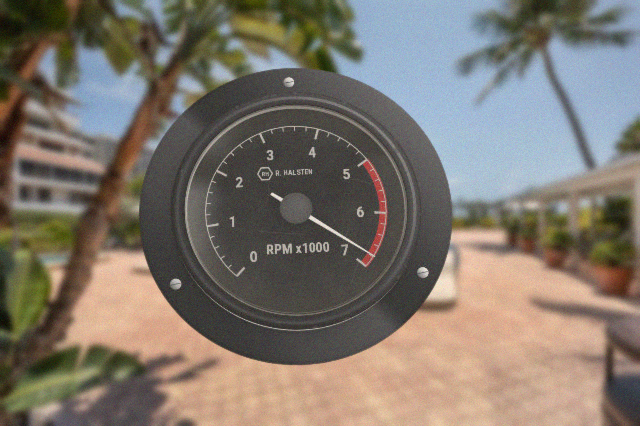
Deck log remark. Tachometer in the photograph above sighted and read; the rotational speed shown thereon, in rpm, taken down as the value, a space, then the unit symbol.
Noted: 6800 rpm
